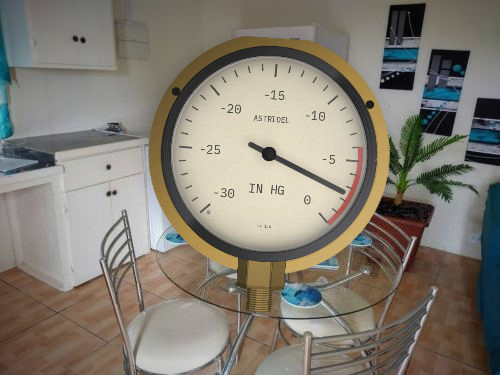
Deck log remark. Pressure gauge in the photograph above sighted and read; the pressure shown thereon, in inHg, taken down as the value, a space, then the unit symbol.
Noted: -2.5 inHg
